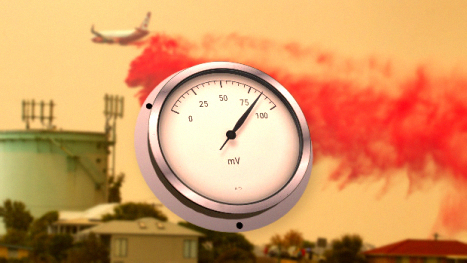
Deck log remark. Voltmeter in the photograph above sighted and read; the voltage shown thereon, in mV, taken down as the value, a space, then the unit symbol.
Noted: 85 mV
